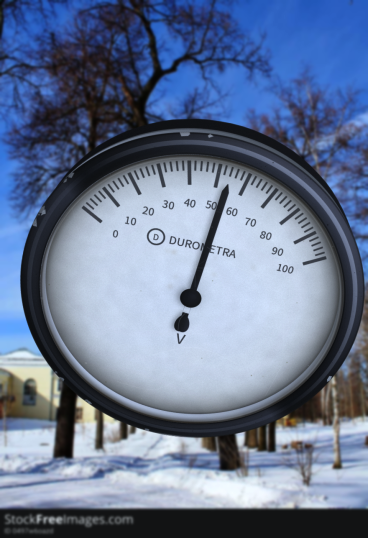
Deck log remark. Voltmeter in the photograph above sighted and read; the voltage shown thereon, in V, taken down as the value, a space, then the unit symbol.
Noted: 54 V
